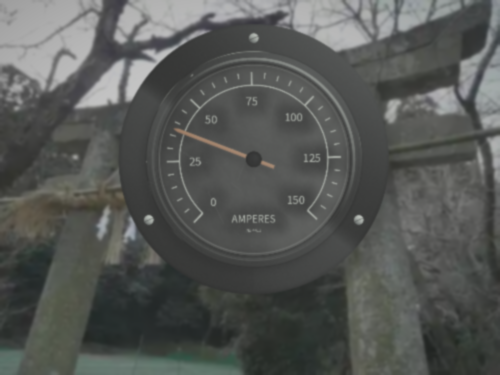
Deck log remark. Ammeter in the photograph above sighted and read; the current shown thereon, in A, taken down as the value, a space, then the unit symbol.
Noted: 37.5 A
